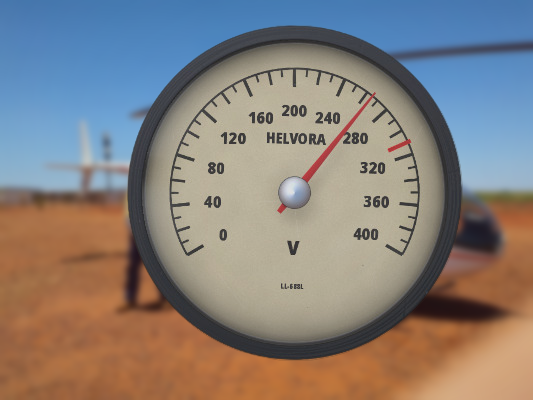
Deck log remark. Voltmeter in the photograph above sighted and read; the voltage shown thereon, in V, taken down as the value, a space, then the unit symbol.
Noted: 265 V
